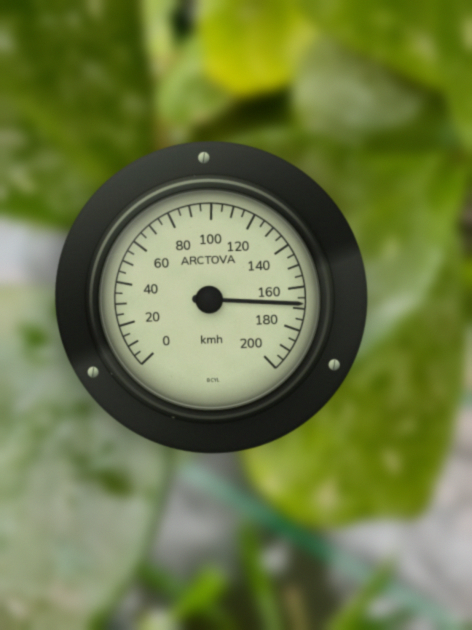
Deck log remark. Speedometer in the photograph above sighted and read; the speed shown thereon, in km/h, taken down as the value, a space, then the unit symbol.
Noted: 167.5 km/h
